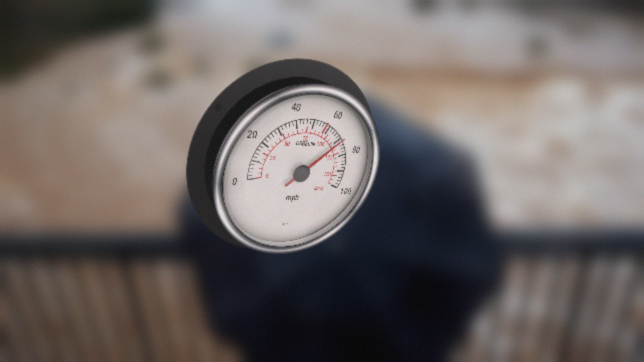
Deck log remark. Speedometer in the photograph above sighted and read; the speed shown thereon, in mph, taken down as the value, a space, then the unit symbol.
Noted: 70 mph
